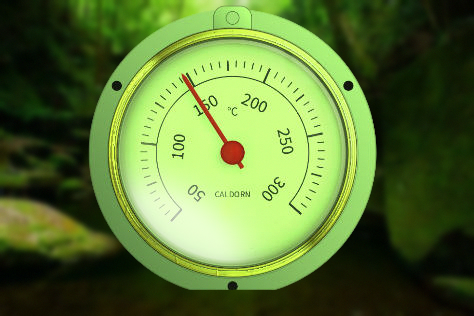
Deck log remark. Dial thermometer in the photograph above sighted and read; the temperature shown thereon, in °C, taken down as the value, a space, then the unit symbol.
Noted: 147.5 °C
